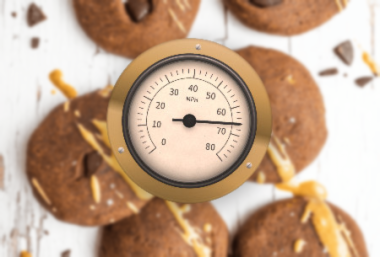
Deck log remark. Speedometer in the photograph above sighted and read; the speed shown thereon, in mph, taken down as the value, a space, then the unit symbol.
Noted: 66 mph
